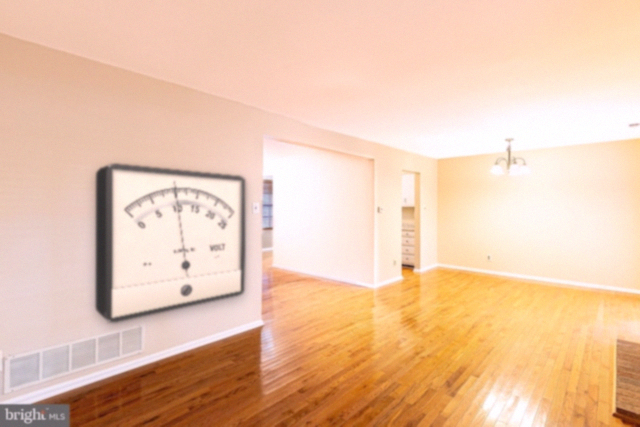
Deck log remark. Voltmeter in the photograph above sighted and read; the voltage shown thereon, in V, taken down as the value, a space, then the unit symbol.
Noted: 10 V
